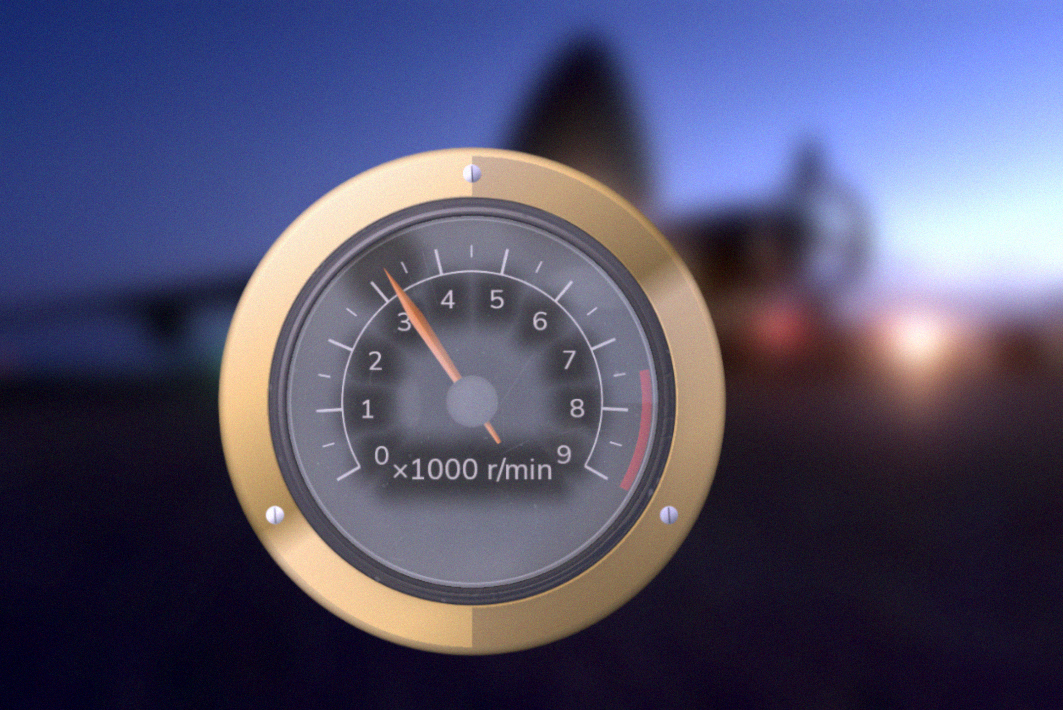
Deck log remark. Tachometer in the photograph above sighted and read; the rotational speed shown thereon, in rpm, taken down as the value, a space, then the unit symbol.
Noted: 3250 rpm
